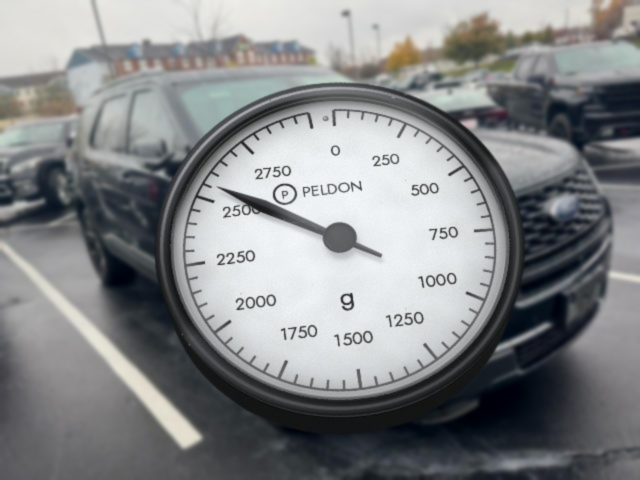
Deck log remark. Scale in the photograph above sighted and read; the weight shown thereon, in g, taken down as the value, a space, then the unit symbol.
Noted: 2550 g
